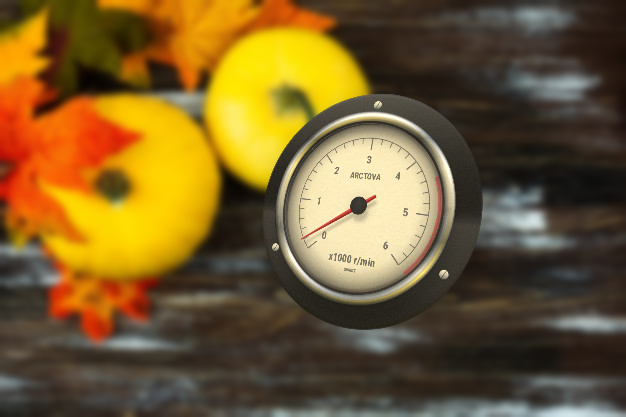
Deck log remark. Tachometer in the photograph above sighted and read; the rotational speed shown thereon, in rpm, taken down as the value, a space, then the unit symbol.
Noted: 200 rpm
